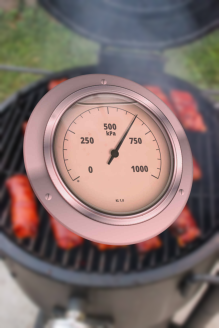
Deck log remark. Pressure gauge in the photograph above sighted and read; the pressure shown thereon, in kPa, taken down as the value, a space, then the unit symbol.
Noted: 650 kPa
